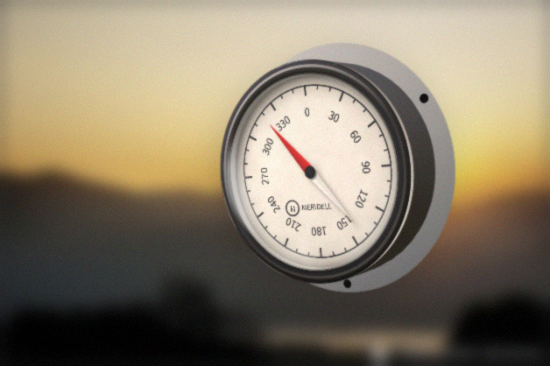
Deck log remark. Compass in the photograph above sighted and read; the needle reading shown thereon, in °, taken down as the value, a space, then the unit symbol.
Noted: 320 °
